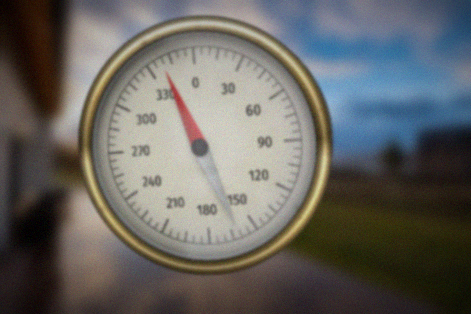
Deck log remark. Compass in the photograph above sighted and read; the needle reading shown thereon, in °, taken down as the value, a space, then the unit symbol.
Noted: 340 °
